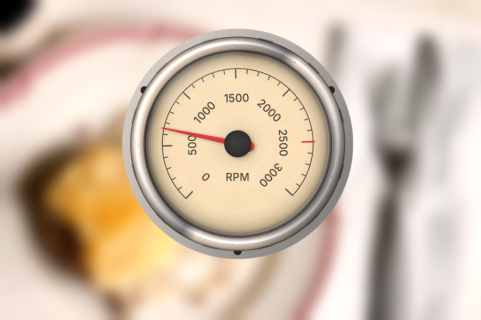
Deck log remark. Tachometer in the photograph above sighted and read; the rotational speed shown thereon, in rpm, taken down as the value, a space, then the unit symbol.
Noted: 650 rpm
